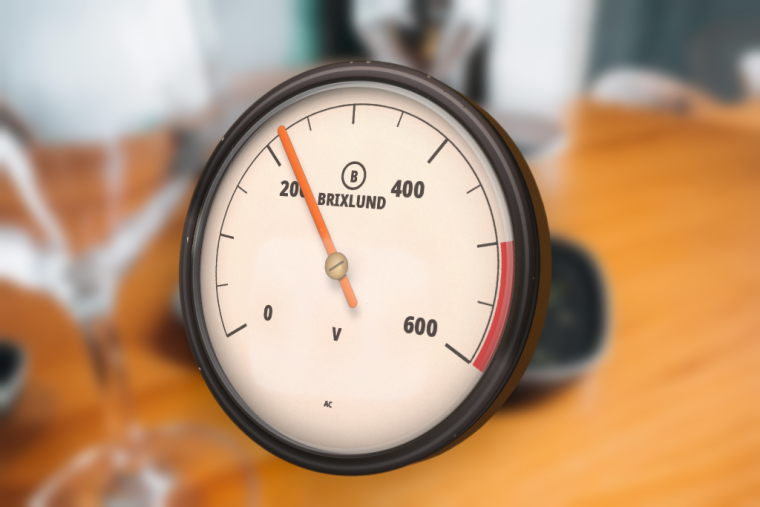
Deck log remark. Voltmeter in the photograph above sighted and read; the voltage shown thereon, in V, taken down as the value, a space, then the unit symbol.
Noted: 225 V
